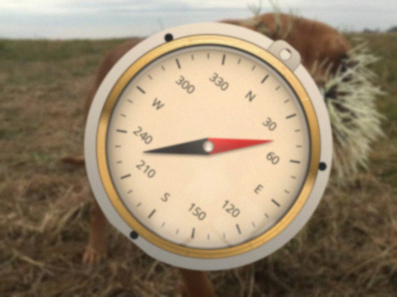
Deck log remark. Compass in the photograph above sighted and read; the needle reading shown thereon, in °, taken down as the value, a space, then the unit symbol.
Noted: 45 °
